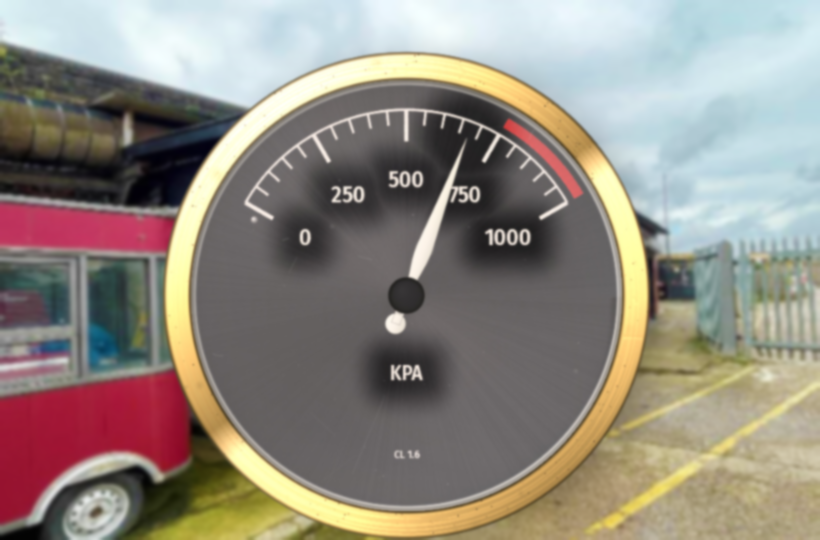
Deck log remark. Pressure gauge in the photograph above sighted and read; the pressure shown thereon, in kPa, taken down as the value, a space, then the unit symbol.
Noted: 675 kPa
